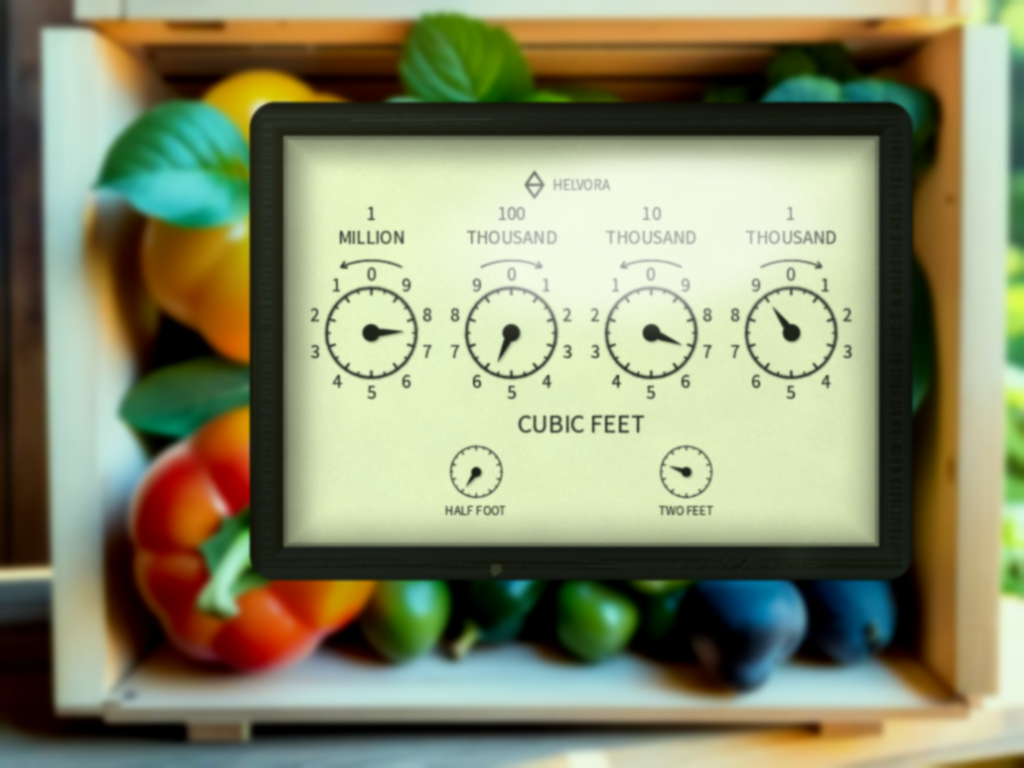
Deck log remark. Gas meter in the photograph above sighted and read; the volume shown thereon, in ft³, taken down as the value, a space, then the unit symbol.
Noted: 756900 ft³
